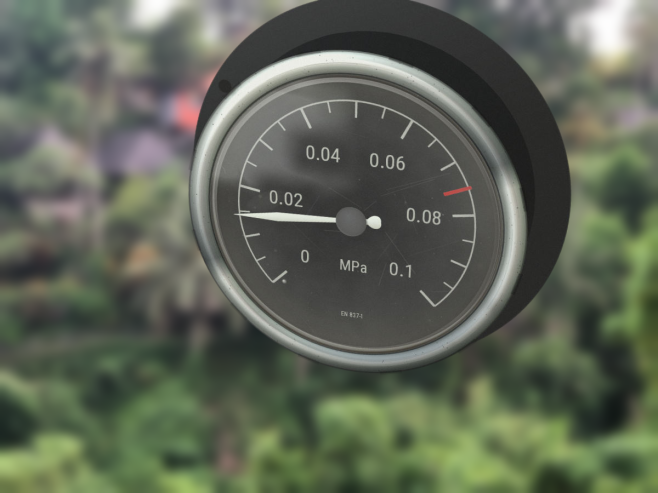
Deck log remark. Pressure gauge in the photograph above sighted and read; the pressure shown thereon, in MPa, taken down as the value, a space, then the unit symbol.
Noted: 0.015 MPa
